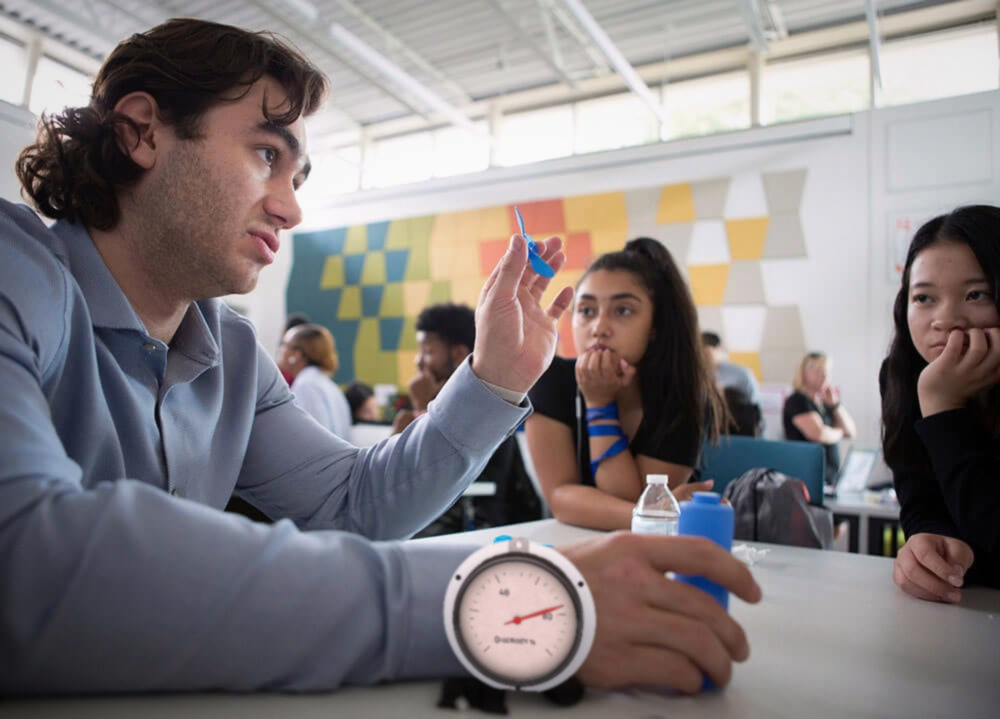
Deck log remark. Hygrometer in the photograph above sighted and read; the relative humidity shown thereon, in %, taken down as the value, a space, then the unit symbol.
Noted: 76 %
